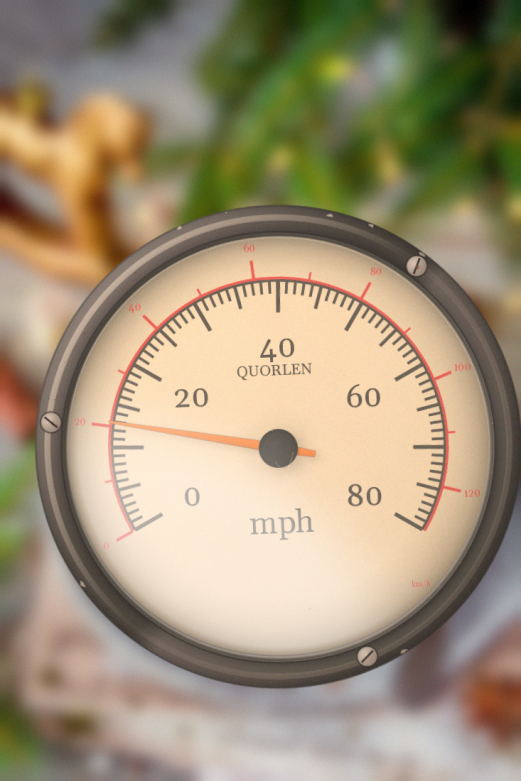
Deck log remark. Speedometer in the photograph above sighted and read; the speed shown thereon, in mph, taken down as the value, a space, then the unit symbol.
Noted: 13 mph
